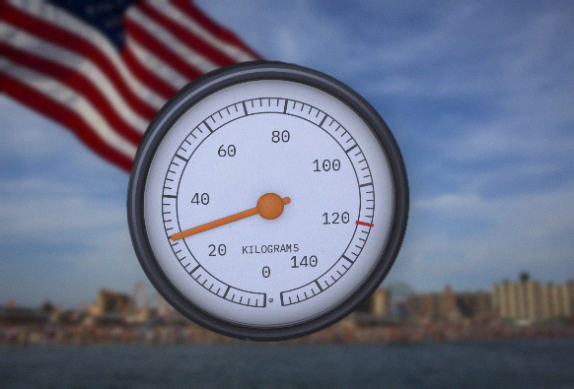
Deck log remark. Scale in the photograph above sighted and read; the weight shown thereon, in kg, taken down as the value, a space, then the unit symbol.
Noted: 30 kg
